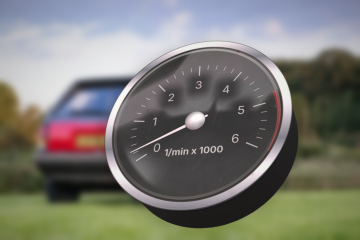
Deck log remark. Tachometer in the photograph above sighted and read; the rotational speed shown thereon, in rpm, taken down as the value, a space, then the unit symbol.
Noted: 200 rpm
